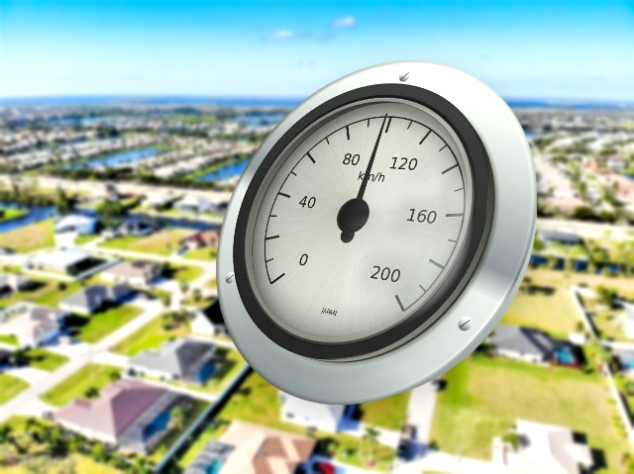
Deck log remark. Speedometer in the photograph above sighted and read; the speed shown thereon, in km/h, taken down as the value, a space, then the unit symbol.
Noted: 100 km/h
